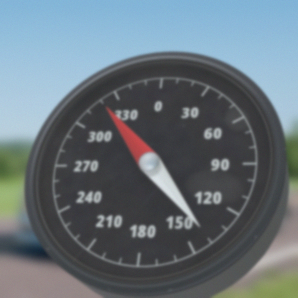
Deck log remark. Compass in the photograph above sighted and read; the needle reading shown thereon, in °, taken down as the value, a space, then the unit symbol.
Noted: 320 °
